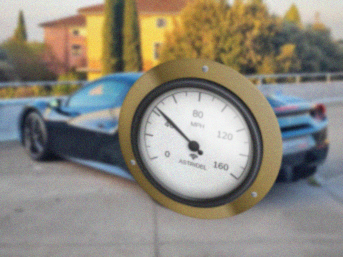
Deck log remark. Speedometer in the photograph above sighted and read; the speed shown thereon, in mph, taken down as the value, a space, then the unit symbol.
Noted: 45 mph
